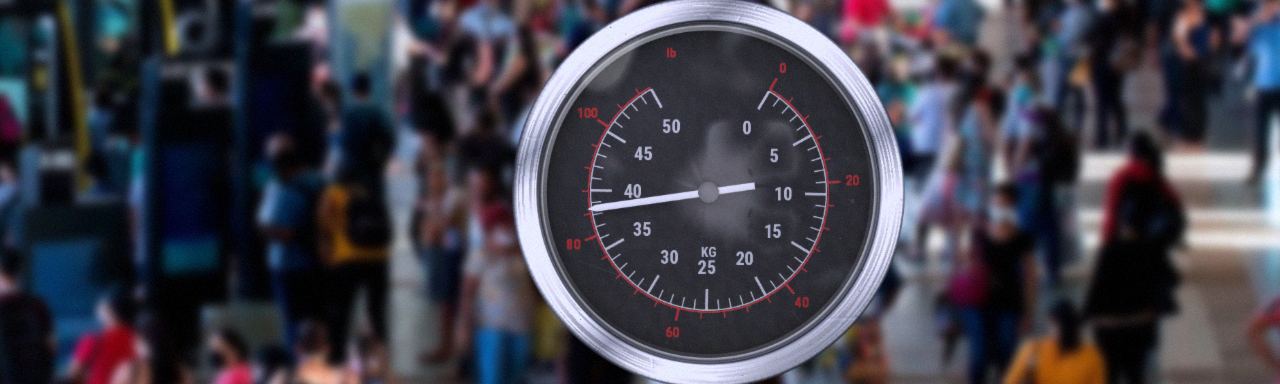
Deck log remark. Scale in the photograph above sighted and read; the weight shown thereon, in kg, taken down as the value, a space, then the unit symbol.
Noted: 38.5 kg
